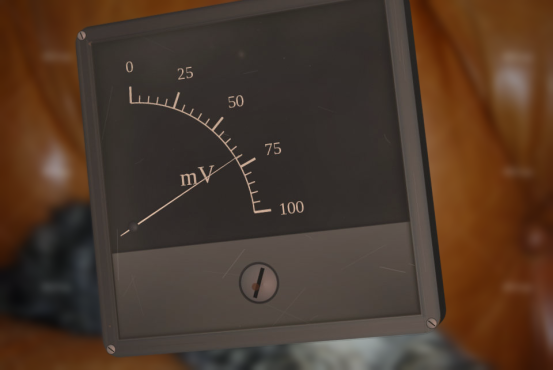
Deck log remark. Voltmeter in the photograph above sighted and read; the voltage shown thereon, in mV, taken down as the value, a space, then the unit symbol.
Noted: 70 mV
